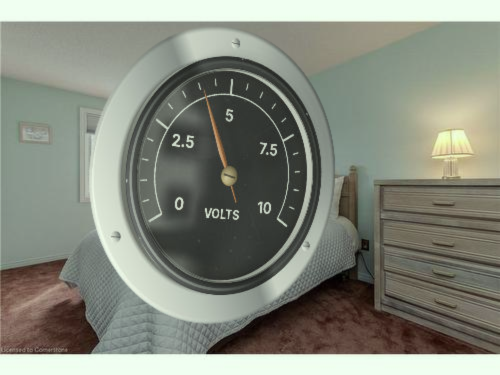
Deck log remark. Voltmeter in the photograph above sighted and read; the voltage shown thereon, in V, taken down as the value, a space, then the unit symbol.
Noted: 4 V
